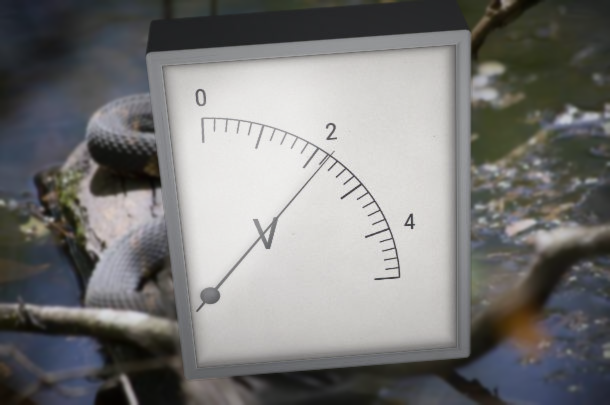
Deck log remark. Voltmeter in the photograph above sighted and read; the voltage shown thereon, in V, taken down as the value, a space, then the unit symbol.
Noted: 2.2 V
